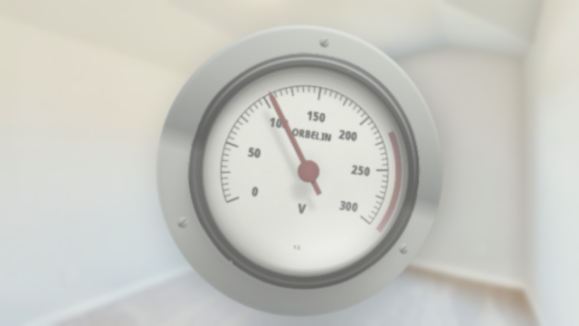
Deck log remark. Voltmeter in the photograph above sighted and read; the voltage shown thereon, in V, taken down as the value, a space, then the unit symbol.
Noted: 105 V
